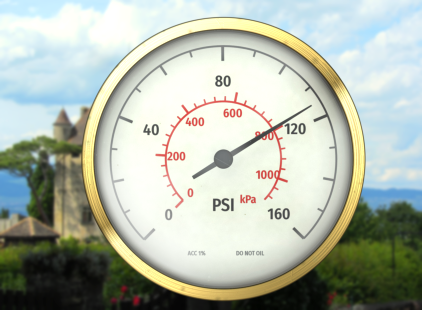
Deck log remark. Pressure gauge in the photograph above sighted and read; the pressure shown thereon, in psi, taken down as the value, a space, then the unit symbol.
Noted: 115 psi
